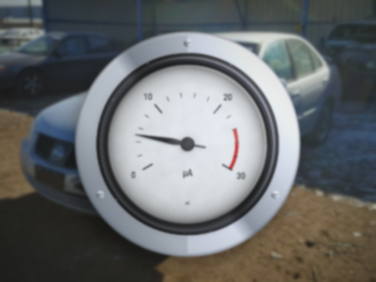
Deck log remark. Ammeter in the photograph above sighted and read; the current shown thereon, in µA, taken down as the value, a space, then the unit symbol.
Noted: 5 µA
